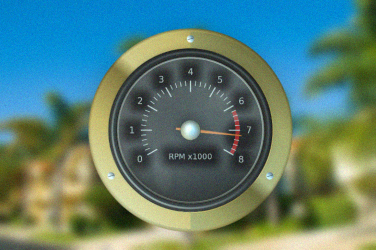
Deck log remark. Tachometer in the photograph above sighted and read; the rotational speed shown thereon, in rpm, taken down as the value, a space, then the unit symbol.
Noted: 7200 rpm
